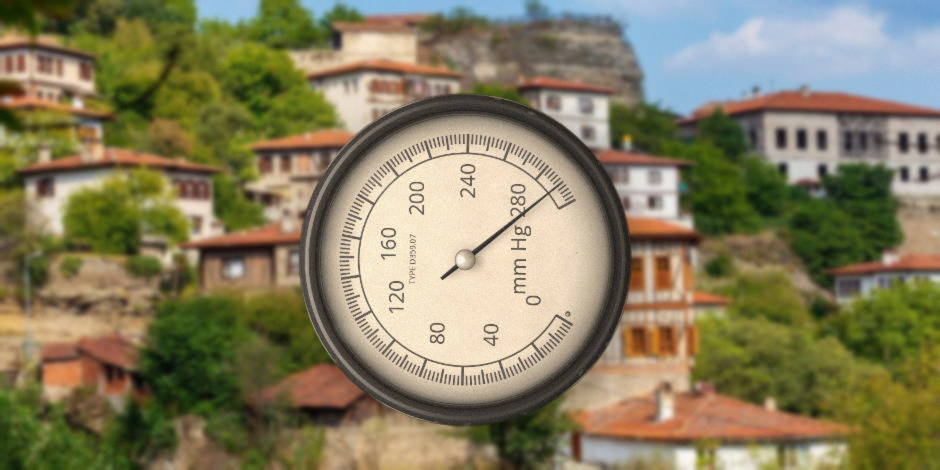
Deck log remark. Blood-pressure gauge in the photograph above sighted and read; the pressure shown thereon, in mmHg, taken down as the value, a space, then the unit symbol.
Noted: 290 mmHg
